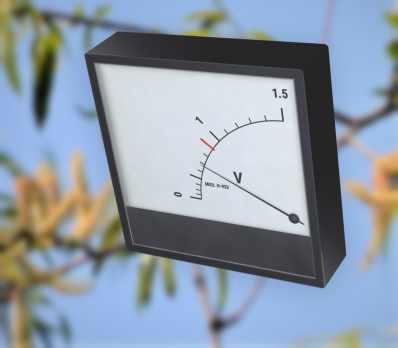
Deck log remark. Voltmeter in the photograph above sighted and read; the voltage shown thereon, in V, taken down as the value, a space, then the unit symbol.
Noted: 0.7 V
